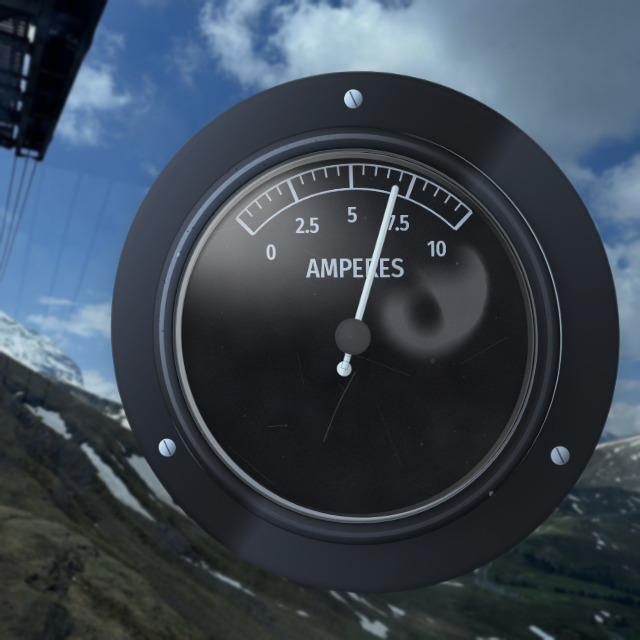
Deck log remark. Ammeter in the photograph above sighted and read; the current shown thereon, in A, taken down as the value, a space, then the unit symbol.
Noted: 7 A
